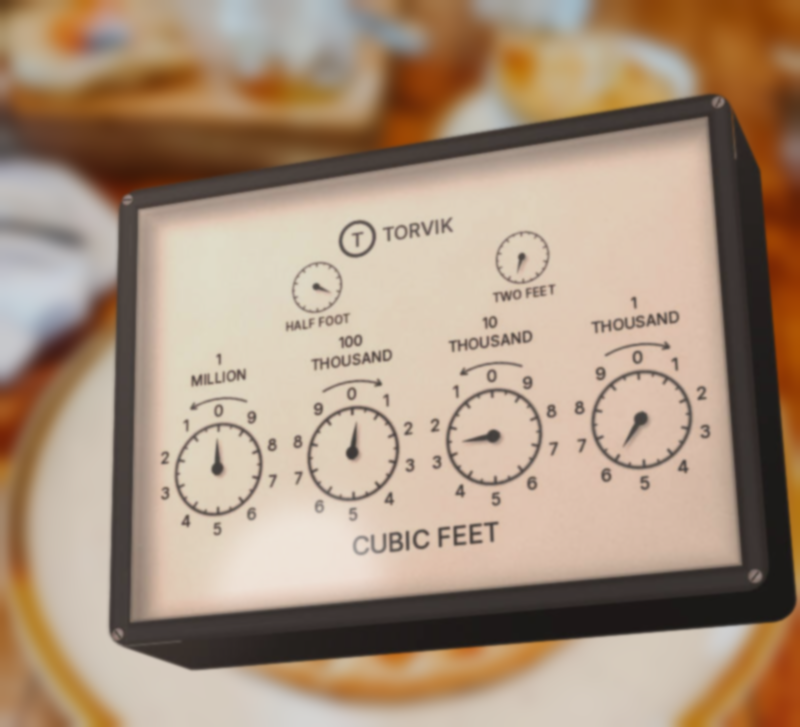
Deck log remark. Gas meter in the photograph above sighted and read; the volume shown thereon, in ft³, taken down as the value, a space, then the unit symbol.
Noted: 2600 ft³
